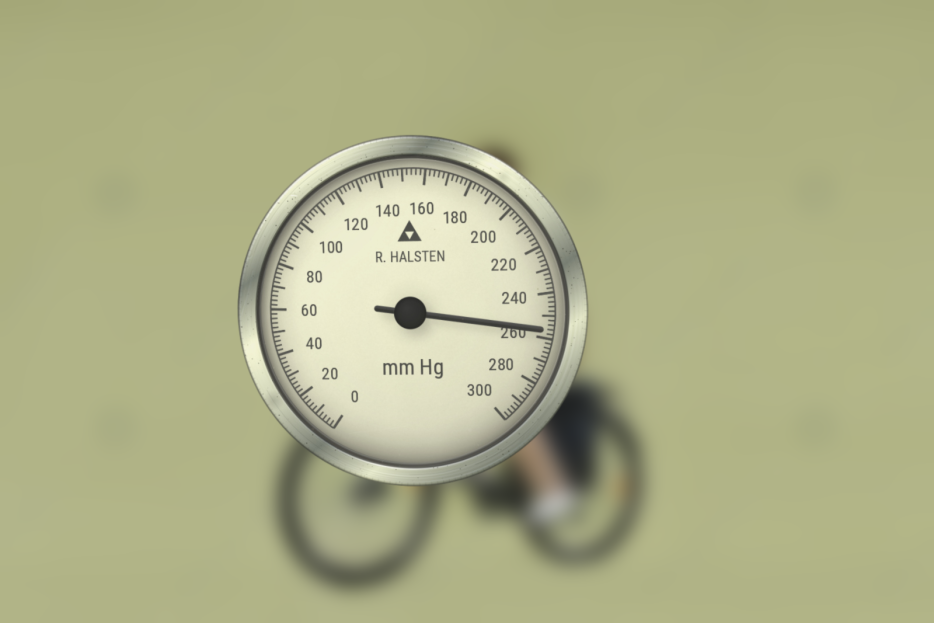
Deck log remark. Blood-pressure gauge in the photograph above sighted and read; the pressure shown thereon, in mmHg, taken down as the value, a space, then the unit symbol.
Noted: 256 mmHg
